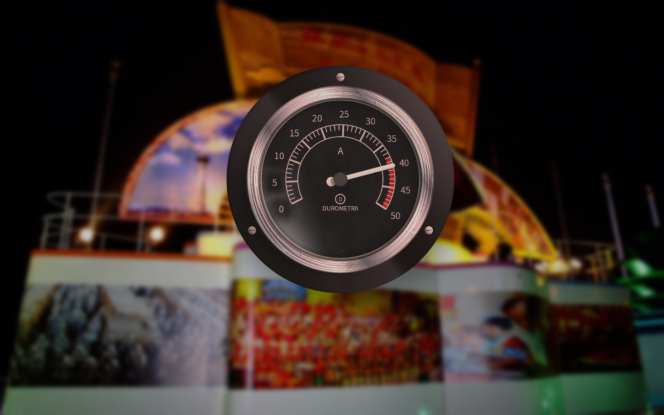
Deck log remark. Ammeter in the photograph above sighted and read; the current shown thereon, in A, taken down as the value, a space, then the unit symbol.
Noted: 40 A
